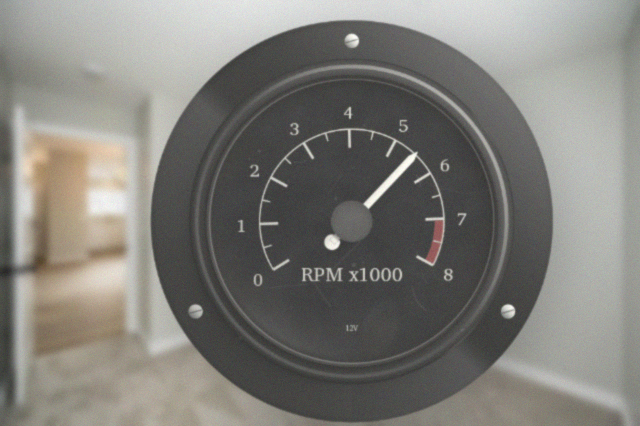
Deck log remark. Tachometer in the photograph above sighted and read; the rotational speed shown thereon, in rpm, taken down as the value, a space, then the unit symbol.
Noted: 5500 rpm
